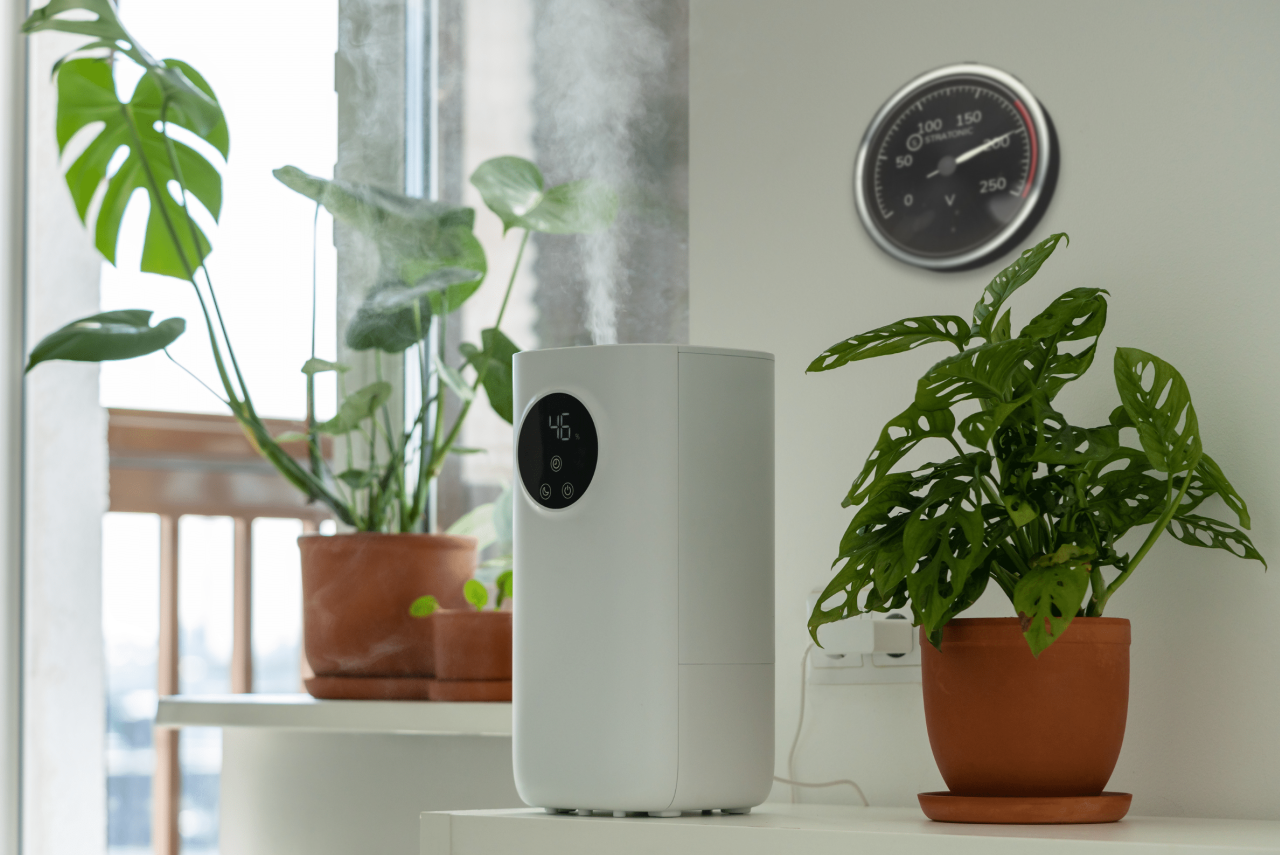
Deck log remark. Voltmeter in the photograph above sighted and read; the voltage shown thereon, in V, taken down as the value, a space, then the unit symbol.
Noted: 200 V
